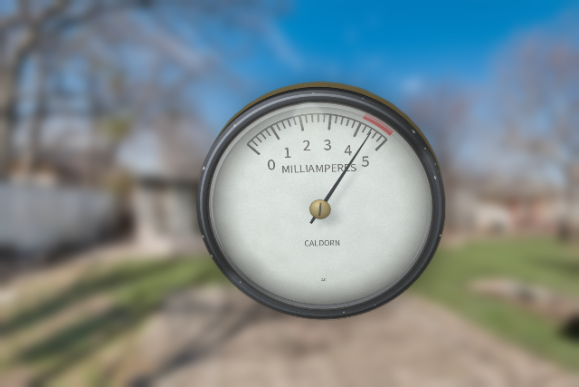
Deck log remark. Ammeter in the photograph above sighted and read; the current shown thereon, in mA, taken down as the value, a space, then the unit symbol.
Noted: 4.4 mA
